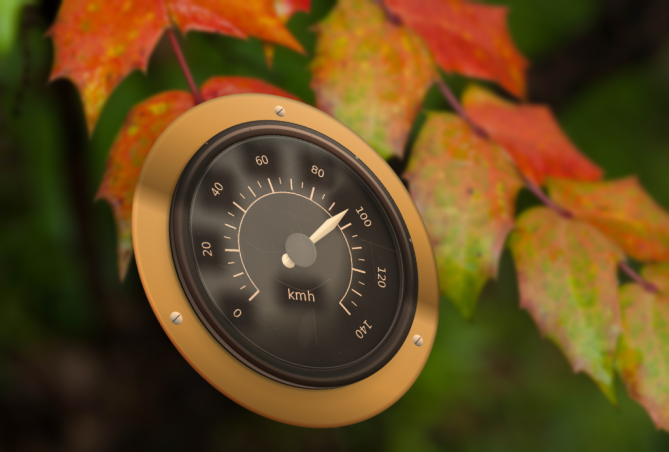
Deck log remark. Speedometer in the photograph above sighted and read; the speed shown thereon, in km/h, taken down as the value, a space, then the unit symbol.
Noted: 95 km/h
